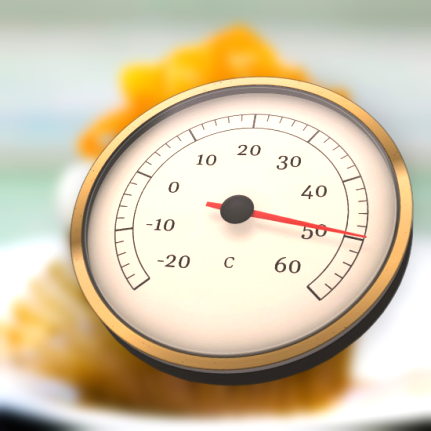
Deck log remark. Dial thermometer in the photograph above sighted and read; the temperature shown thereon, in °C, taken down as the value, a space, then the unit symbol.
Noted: 50 °C
